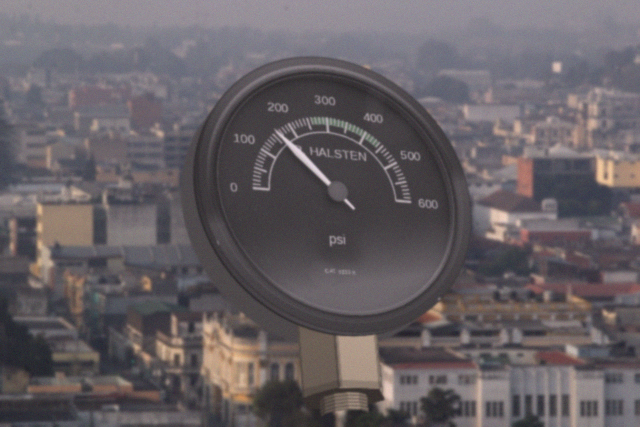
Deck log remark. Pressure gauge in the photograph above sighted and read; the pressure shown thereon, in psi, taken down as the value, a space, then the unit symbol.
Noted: 150 psi
